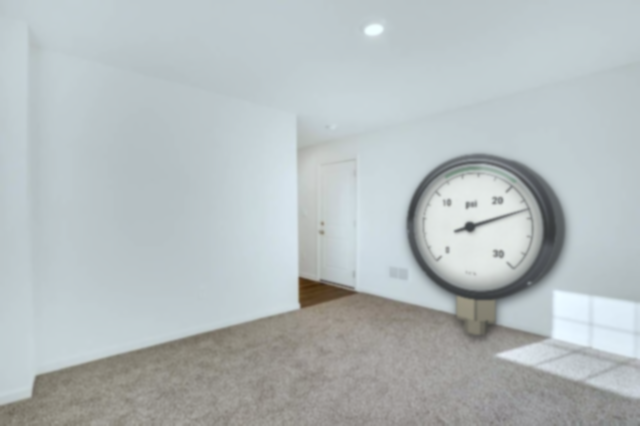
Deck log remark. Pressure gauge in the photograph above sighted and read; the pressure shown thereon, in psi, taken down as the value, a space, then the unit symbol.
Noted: 23 psi
